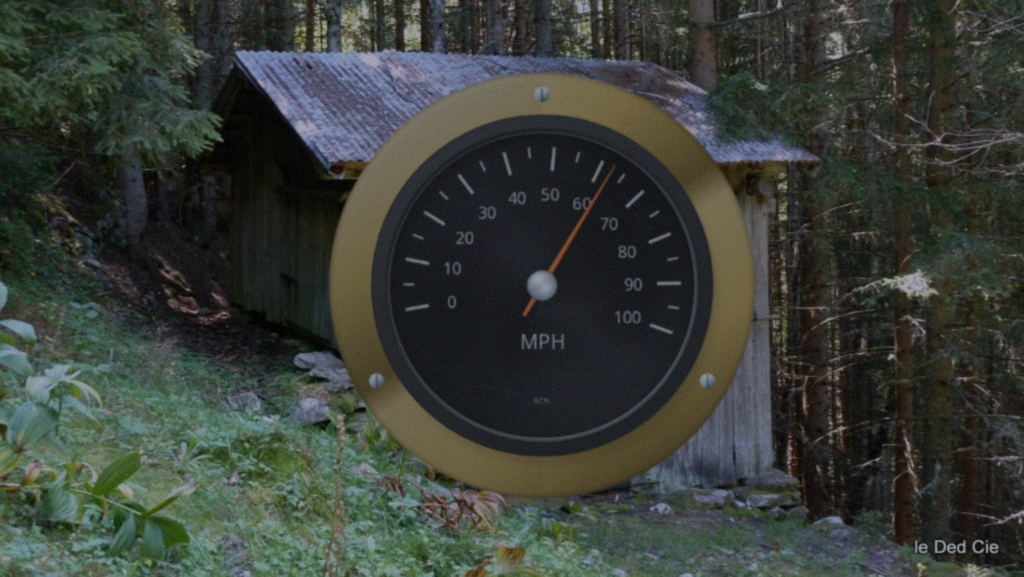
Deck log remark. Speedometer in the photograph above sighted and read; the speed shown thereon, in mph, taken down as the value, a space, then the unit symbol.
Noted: 62.5 mph
